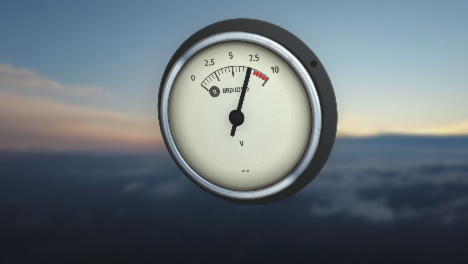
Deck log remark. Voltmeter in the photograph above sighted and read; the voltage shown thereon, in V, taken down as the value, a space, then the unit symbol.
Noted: 7.5 V
